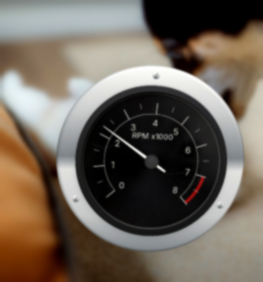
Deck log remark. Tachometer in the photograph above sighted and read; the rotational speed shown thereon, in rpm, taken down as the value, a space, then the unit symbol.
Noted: 2250 rpm
